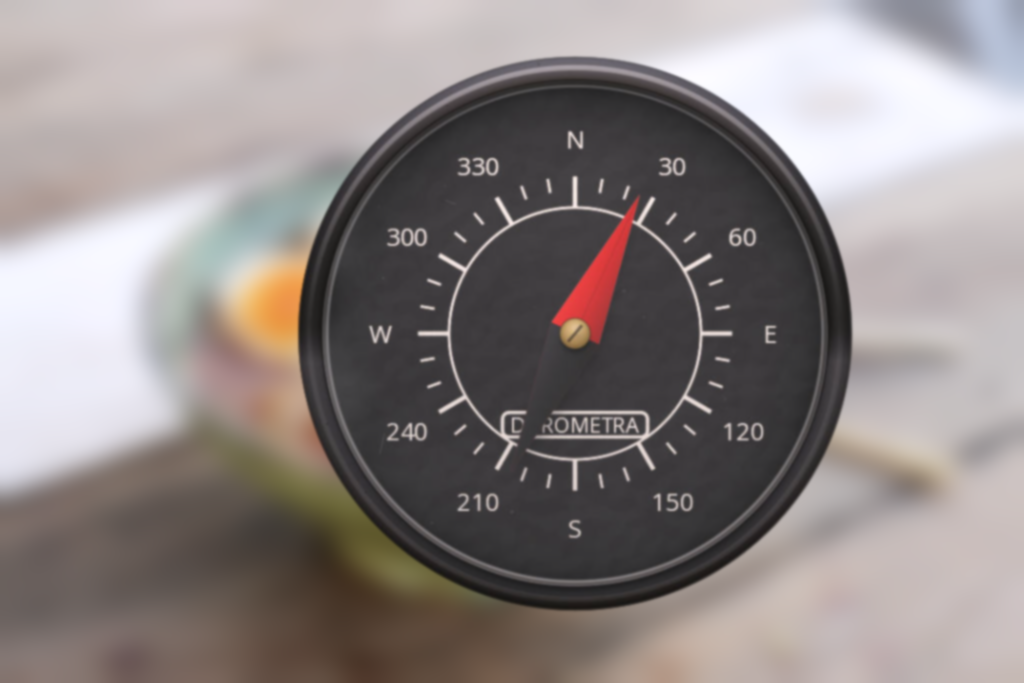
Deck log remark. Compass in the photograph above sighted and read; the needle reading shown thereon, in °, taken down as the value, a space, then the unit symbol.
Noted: 25 °
